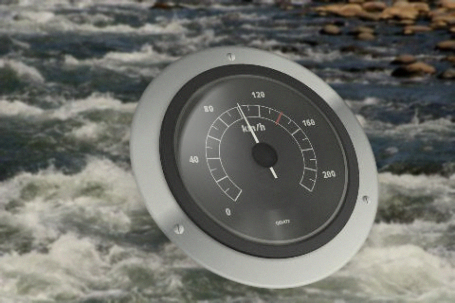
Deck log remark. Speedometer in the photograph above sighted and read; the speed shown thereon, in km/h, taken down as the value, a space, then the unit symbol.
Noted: 100 km/h
